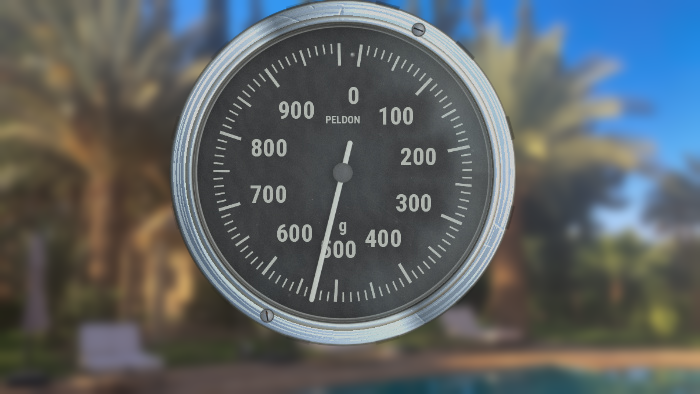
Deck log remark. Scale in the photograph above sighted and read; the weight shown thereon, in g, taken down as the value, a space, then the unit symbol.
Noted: 530 g
